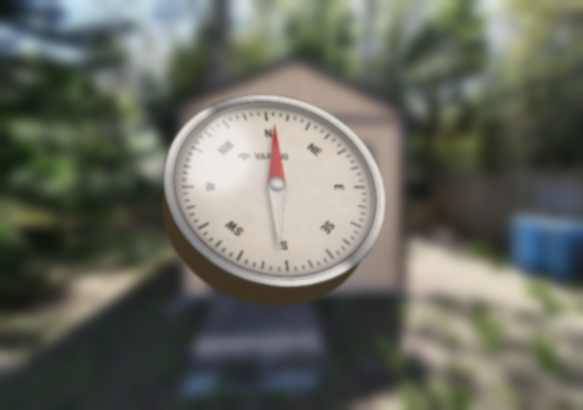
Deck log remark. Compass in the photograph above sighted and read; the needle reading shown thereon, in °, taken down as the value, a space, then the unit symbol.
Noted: 5 °
